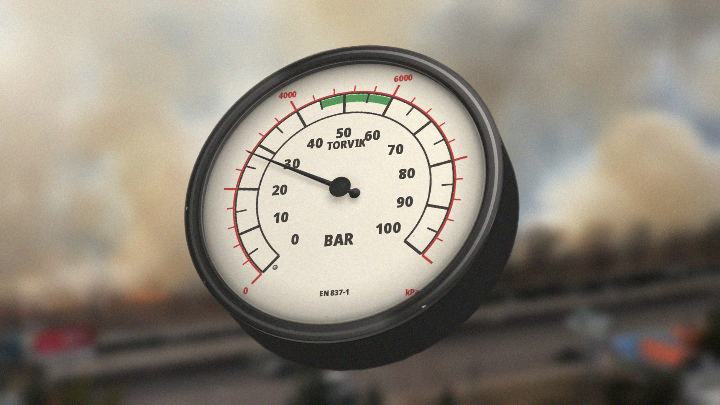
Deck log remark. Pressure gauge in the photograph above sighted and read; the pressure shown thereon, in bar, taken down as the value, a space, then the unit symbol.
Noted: 27.5 bar
